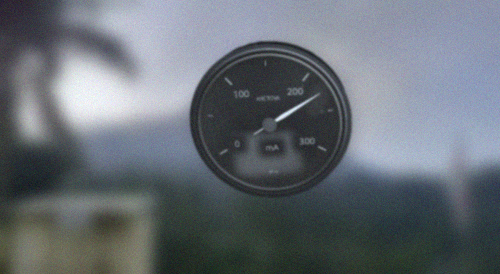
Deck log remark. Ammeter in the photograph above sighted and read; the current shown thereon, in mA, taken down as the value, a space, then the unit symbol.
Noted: 225 mA
